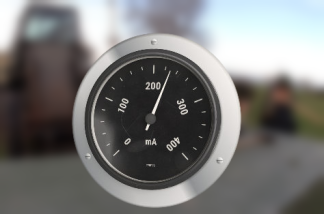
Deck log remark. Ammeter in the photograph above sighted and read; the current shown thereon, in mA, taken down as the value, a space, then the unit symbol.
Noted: 230 mA
